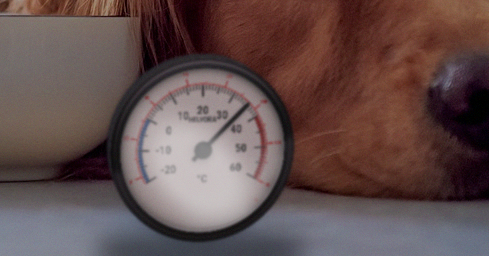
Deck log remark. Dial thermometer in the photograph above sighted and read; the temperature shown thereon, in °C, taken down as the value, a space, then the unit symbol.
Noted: 35 °C
